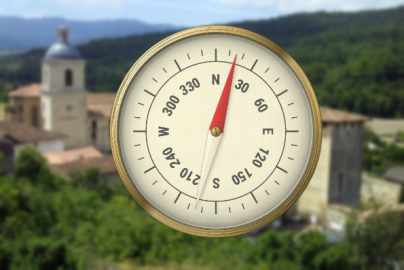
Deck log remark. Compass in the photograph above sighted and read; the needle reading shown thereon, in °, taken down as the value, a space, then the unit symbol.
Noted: 15 °
